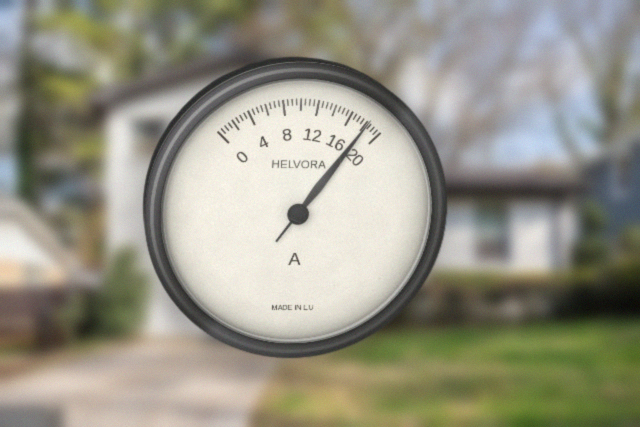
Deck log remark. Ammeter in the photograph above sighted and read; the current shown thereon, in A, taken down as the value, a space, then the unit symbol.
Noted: 18 A
